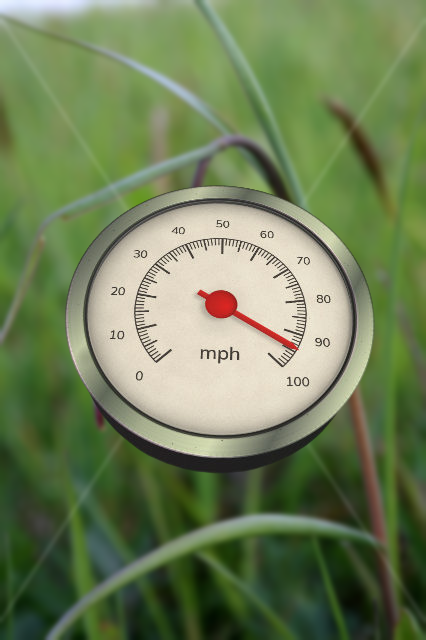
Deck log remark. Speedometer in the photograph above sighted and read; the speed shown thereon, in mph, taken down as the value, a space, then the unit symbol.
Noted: 95 mph
